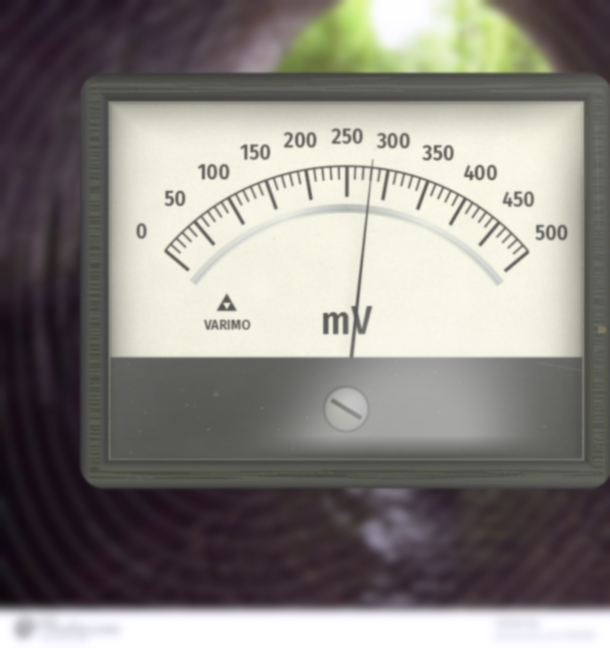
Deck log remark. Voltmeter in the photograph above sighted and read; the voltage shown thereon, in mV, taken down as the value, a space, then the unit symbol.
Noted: 280 mV
